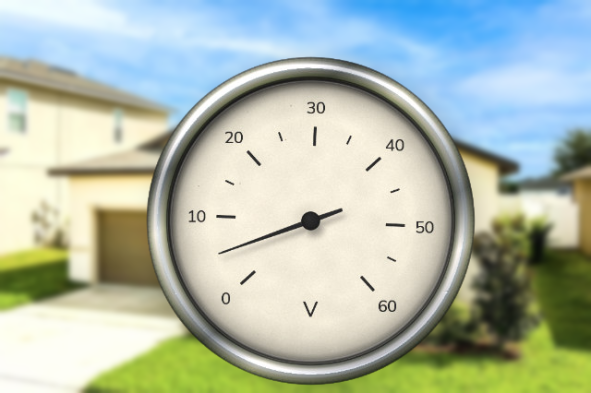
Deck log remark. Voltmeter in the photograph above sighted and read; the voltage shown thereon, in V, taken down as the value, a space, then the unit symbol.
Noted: 5 V
